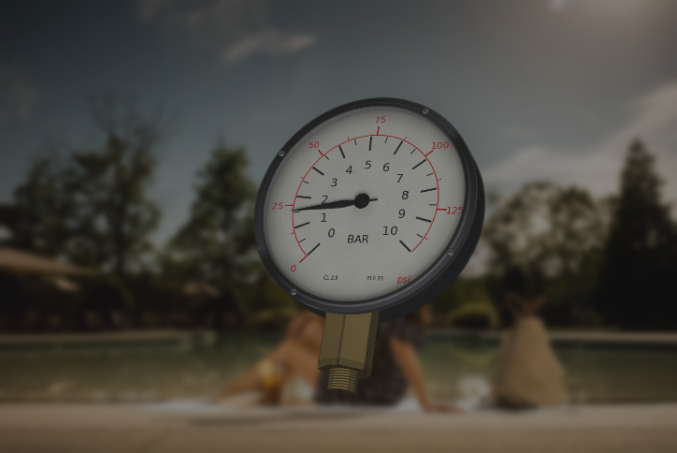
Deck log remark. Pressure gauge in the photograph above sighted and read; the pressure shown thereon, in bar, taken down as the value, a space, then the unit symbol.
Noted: 1.5 bar
